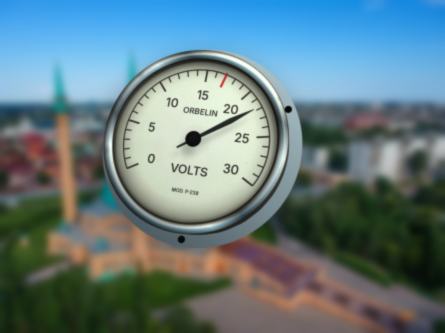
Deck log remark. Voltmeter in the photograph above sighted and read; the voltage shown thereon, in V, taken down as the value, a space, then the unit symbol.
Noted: 22 V
